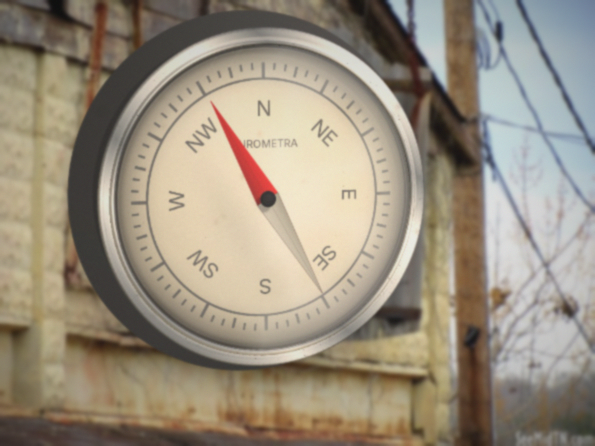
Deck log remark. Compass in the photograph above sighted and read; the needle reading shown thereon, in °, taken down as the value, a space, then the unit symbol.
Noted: 330 °
